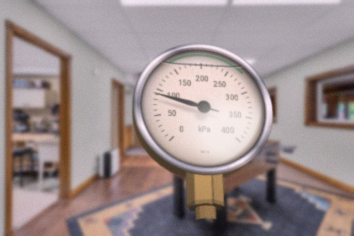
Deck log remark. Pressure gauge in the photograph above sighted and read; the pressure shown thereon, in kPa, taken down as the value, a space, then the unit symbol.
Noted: 90 kPa
